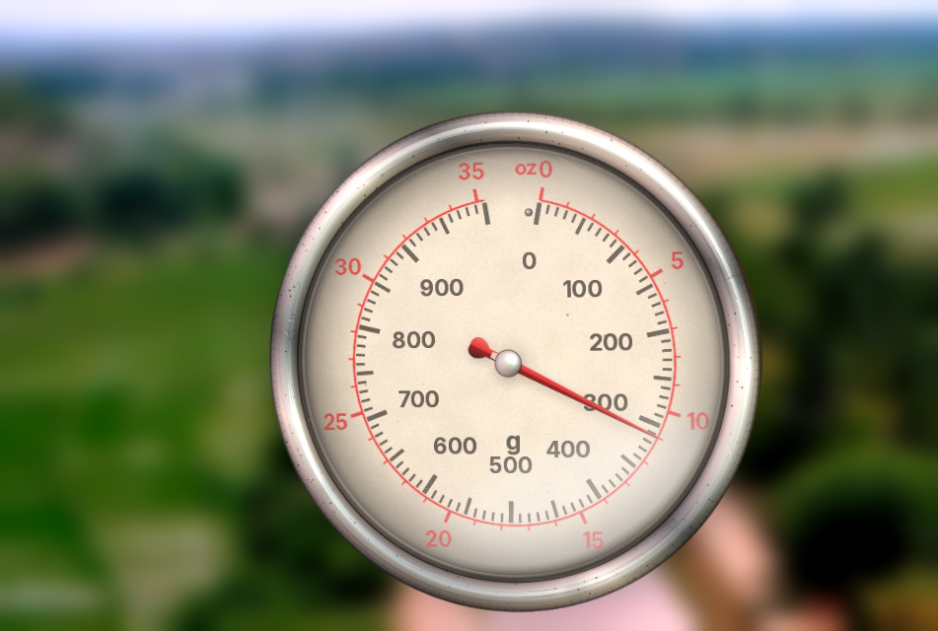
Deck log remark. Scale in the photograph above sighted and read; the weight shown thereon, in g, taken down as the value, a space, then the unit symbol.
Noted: 310 g
